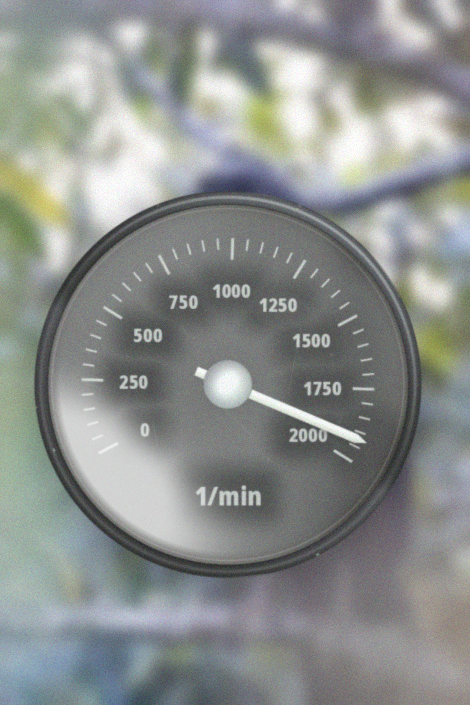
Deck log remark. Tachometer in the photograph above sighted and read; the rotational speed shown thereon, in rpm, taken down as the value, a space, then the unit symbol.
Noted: 1925 rpm
